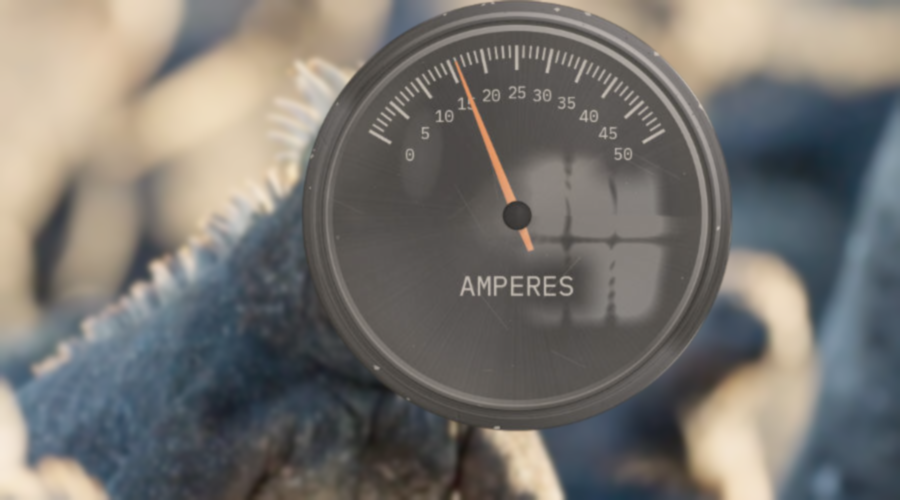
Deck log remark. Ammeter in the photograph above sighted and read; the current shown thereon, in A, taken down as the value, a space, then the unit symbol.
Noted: 16 A
